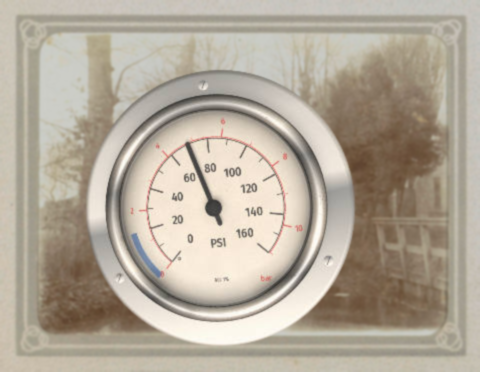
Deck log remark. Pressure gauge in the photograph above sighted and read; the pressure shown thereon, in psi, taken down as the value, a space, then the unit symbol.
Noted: 70 psi
